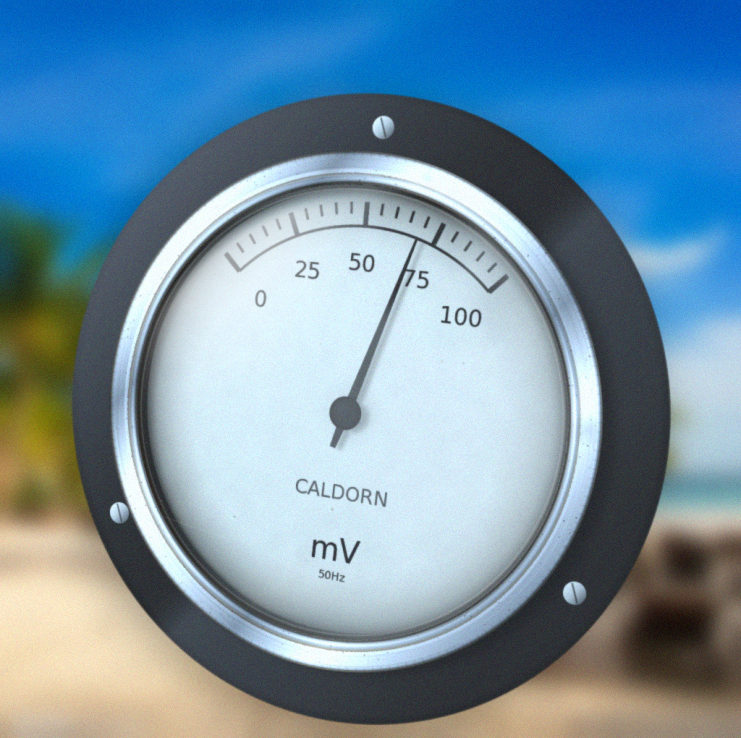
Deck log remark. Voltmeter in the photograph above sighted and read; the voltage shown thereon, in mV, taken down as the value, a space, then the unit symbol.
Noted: 70 mV
